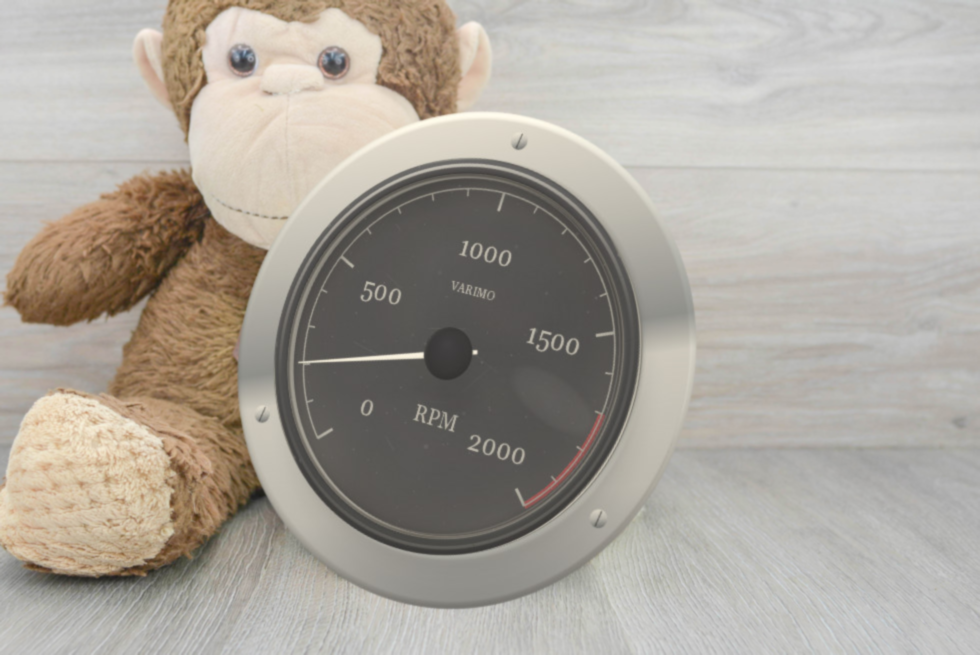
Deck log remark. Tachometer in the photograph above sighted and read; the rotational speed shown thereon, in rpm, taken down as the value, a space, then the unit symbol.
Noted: 200 rpm
